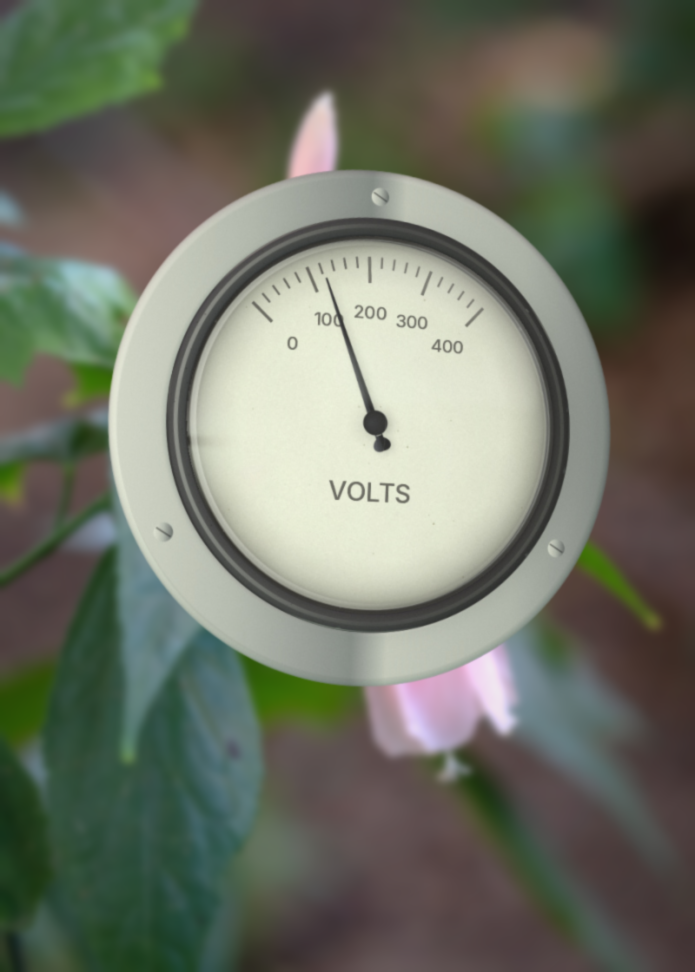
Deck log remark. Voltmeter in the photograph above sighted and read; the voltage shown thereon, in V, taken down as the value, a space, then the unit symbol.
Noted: 120 V
